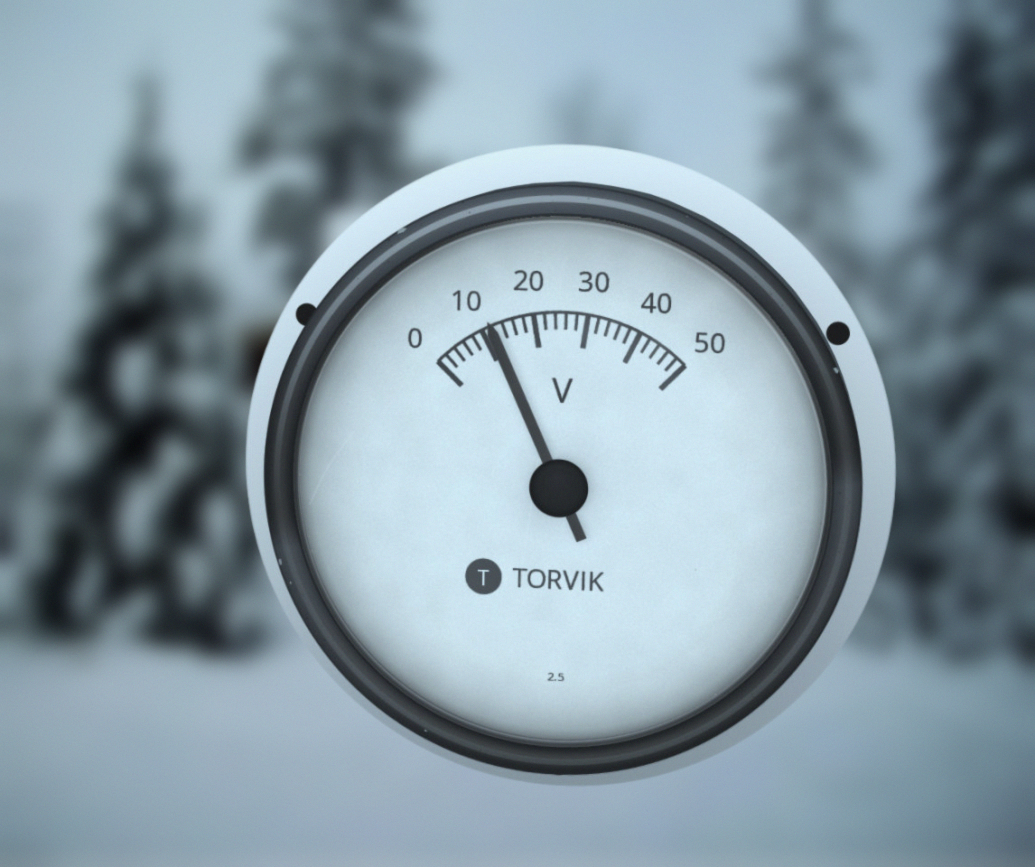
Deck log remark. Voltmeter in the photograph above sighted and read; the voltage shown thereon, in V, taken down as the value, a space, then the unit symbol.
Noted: 12 V
